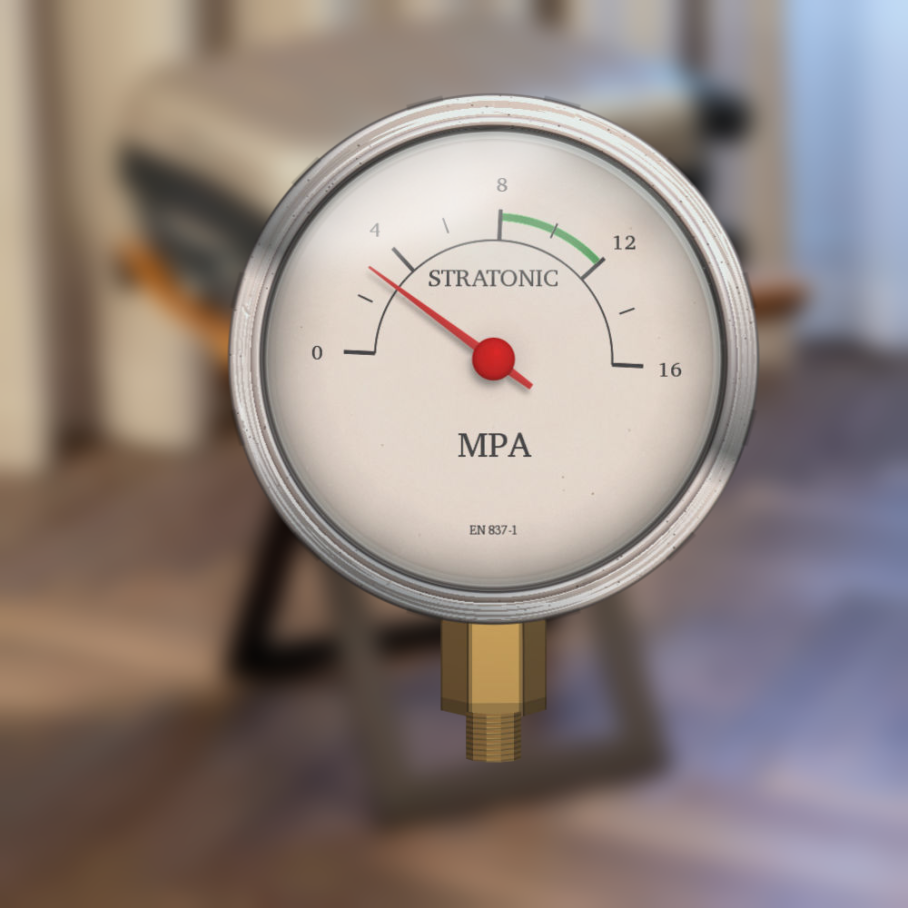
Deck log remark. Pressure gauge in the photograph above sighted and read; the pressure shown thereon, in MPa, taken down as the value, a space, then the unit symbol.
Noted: 3 MPa
